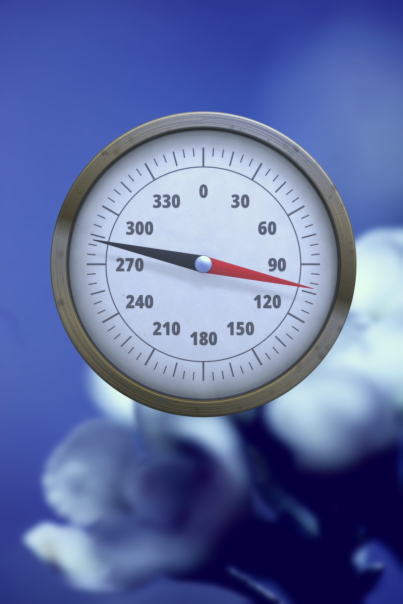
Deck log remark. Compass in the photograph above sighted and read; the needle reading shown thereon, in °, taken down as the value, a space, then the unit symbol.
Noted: 102.5 °
